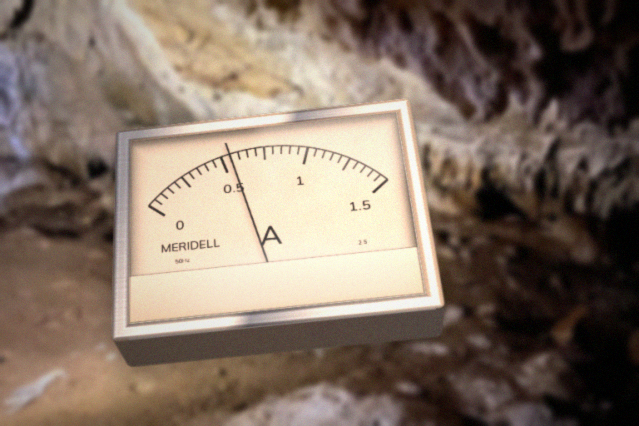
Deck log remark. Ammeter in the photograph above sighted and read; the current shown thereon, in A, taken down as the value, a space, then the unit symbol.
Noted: 0.55 A
